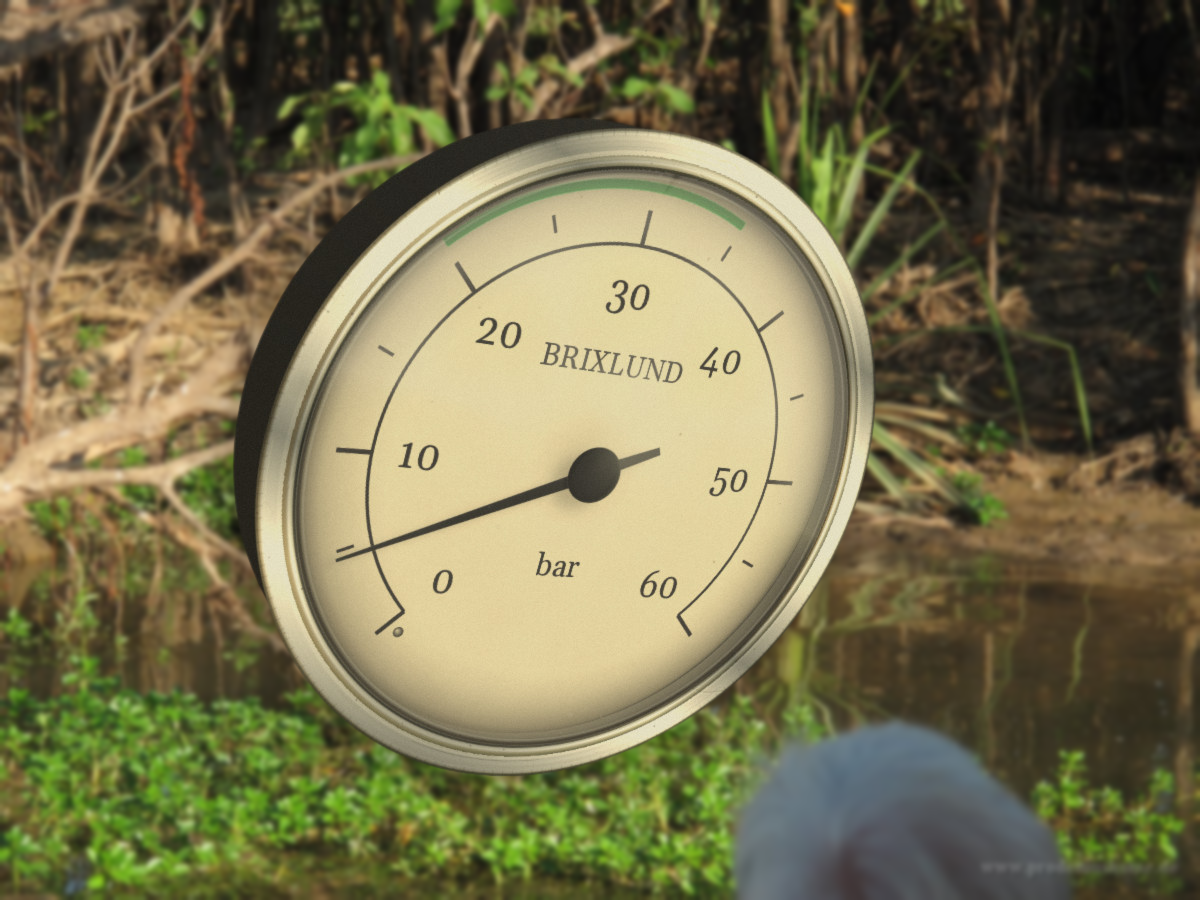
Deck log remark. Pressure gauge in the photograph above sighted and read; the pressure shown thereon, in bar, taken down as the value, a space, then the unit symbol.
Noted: 5 bar
